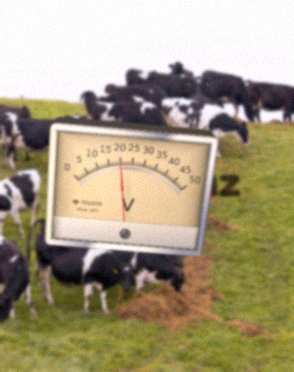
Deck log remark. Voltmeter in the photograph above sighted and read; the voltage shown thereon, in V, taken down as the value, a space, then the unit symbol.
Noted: 20 V
